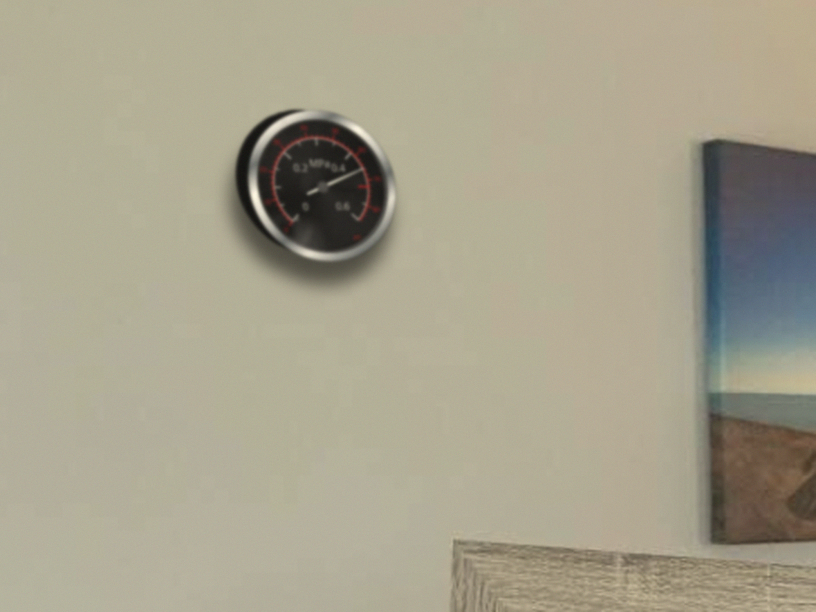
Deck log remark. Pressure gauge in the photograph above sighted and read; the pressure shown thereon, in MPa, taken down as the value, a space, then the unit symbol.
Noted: 0.45 MPa
